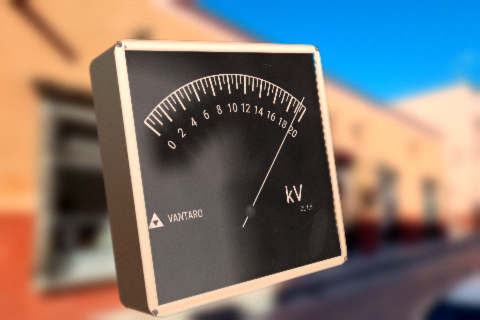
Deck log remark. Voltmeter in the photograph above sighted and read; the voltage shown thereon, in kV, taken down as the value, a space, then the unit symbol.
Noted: 19 kV
